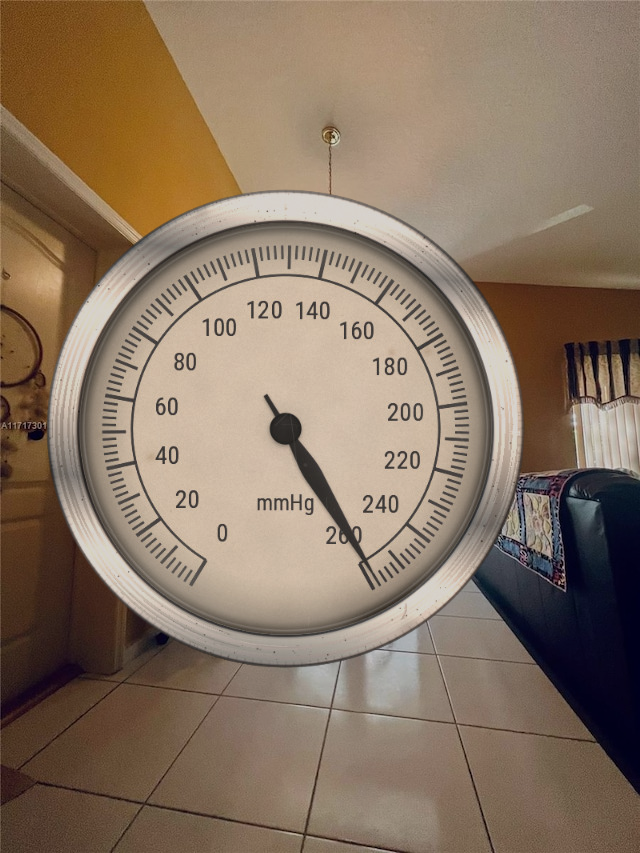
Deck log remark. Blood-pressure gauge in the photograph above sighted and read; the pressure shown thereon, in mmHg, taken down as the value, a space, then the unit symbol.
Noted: 258 mmHg
